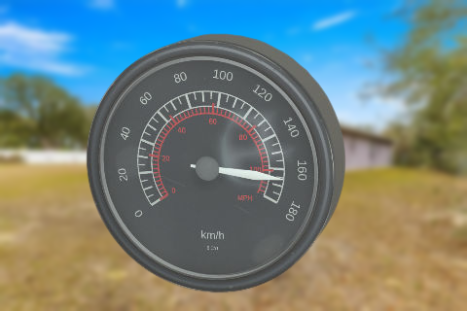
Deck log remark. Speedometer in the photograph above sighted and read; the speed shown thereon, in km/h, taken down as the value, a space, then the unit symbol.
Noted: 165 km/h
